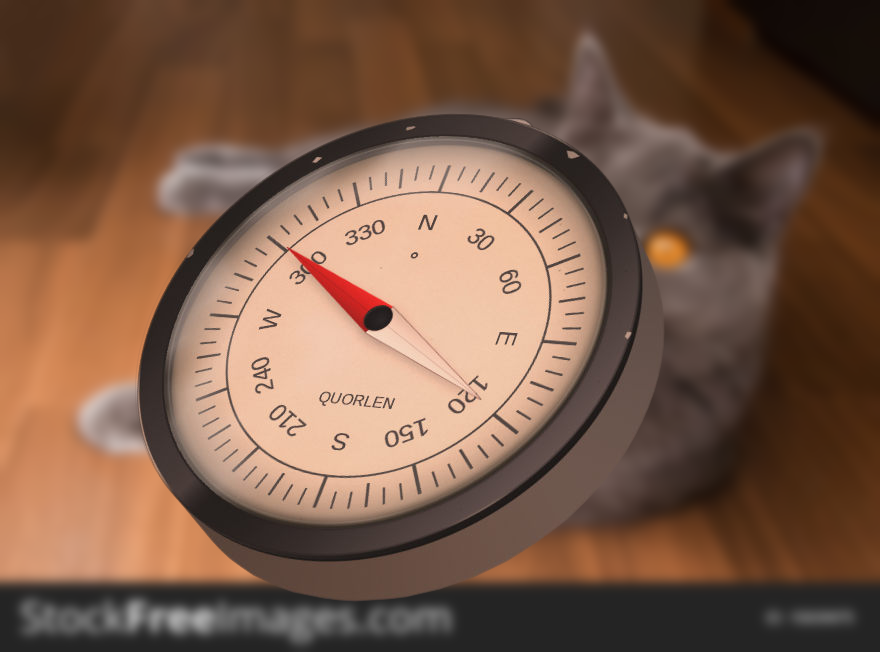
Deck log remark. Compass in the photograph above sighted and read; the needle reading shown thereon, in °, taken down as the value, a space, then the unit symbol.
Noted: 300 °
